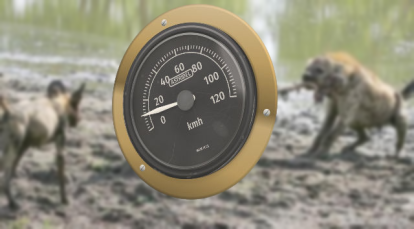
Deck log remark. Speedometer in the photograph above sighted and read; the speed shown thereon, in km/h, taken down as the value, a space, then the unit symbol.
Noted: 10 km/h
